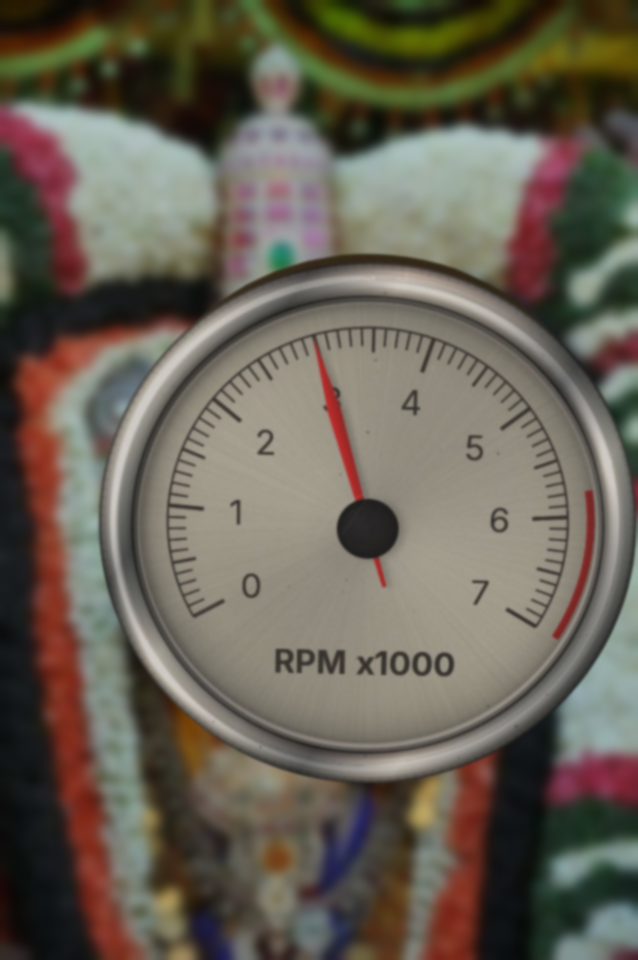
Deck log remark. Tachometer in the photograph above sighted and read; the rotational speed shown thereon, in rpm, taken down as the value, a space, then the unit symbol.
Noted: 3000 rpm
